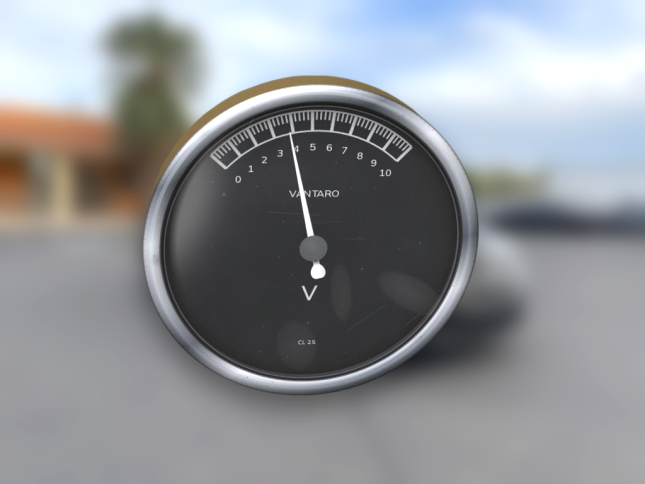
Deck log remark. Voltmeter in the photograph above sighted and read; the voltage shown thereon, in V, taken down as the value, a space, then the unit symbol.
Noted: 3.8 V
